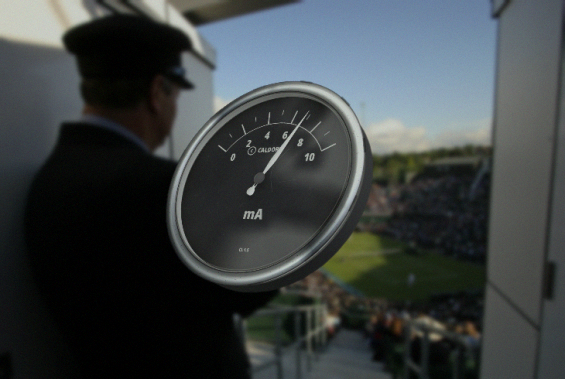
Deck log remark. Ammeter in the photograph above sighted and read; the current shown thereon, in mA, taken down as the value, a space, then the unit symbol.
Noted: 7 mA
